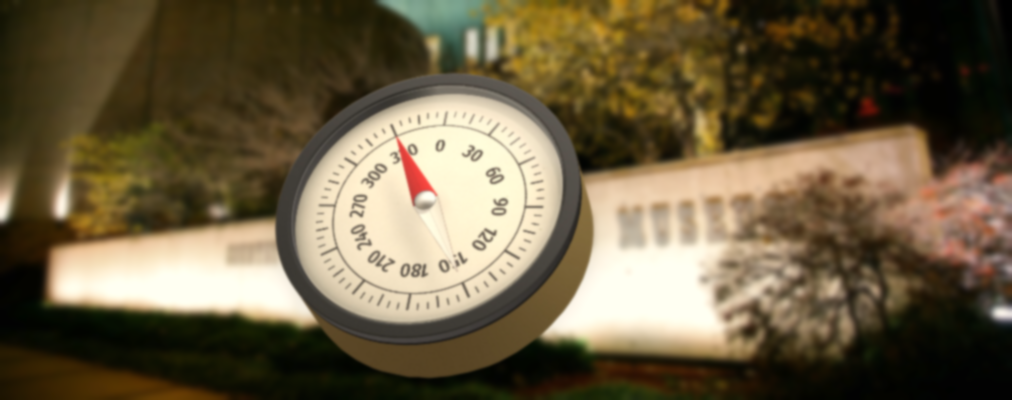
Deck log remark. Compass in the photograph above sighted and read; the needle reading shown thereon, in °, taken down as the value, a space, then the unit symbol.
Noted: 330 °
